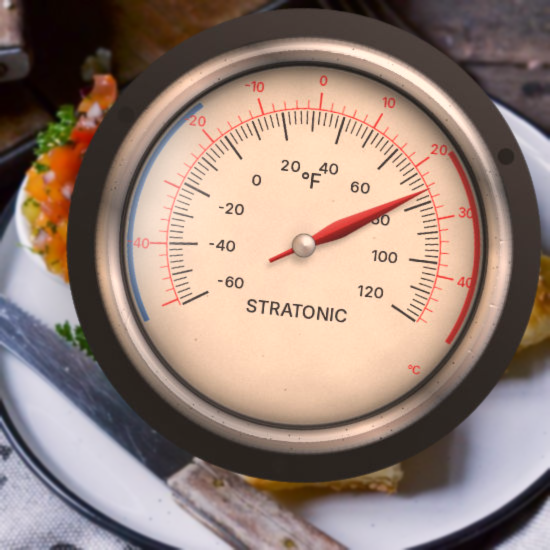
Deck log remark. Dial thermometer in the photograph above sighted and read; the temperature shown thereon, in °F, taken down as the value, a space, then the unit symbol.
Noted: 76 °F
